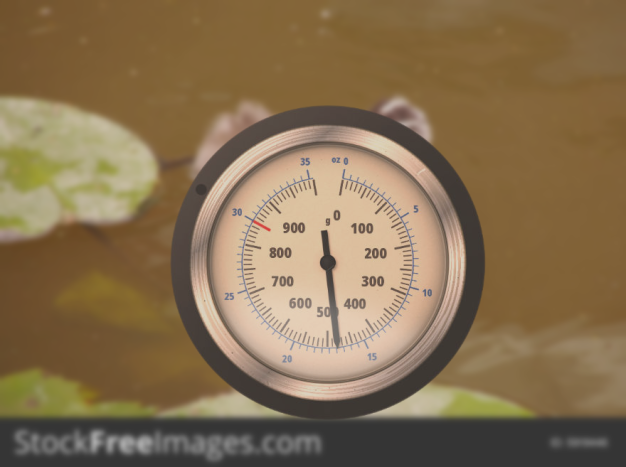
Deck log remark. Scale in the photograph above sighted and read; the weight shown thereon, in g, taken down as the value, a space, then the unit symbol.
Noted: 480 g
